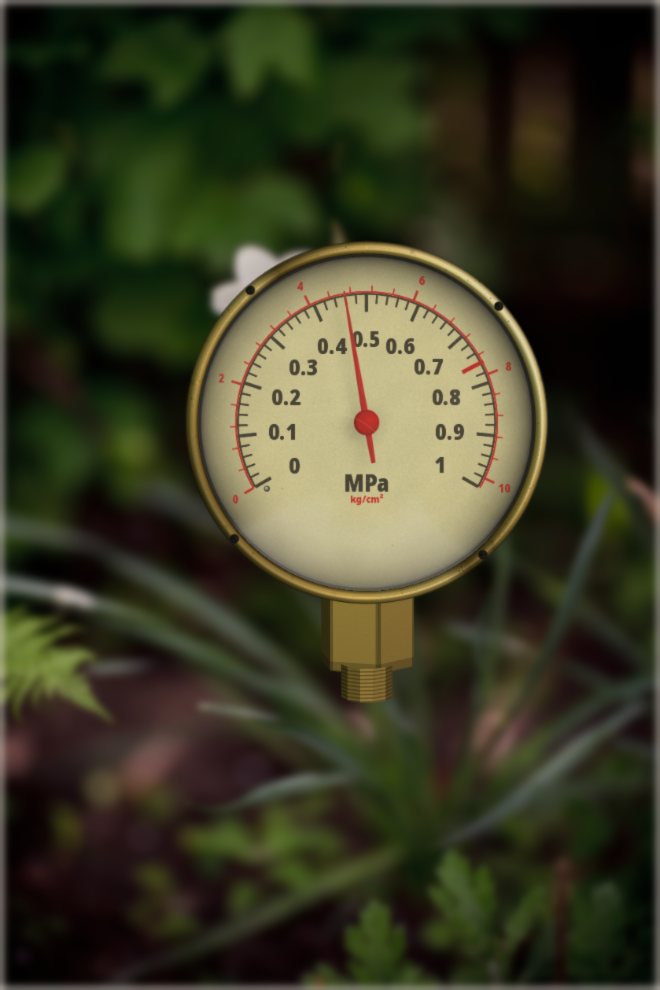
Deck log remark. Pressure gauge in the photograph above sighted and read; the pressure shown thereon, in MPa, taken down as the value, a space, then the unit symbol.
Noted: 0.46 MPa
